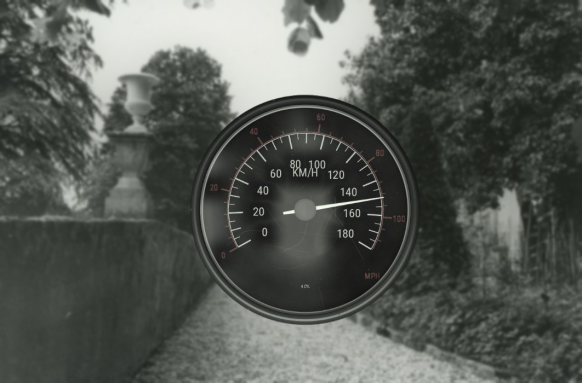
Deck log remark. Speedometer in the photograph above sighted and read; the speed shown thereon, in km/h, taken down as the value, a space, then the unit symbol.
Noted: 150 km/h
